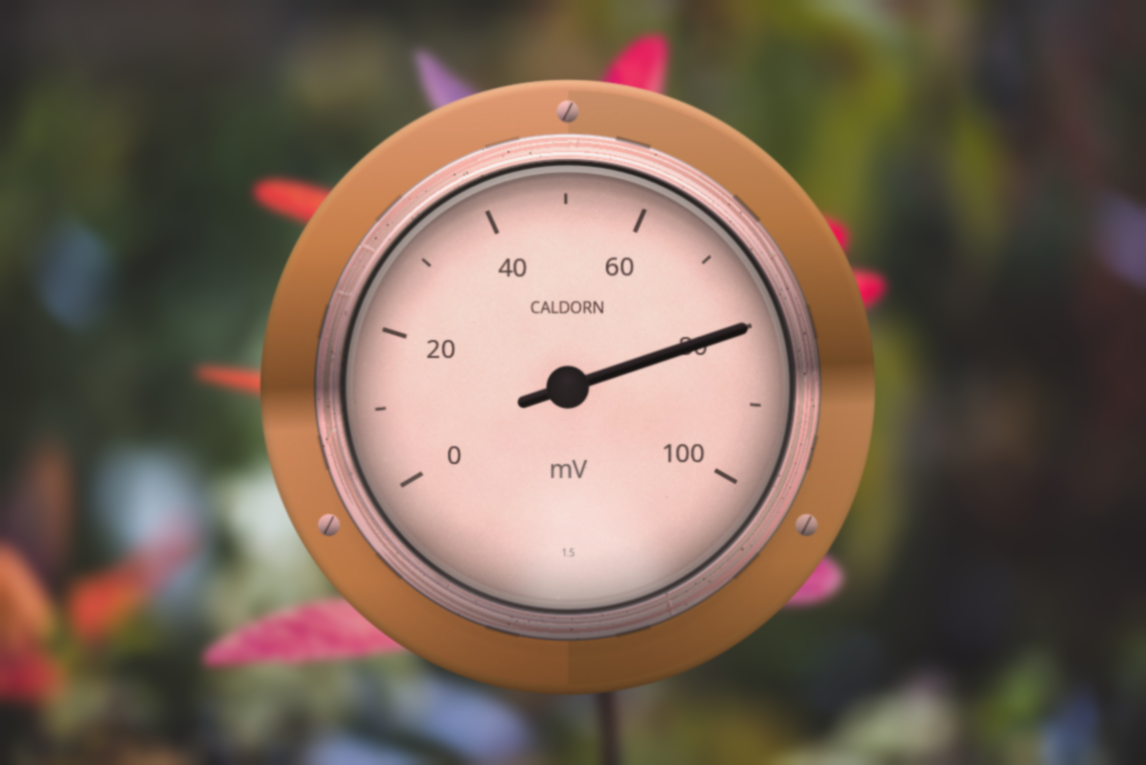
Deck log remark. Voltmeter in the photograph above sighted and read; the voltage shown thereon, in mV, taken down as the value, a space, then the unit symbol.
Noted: 80 mV
